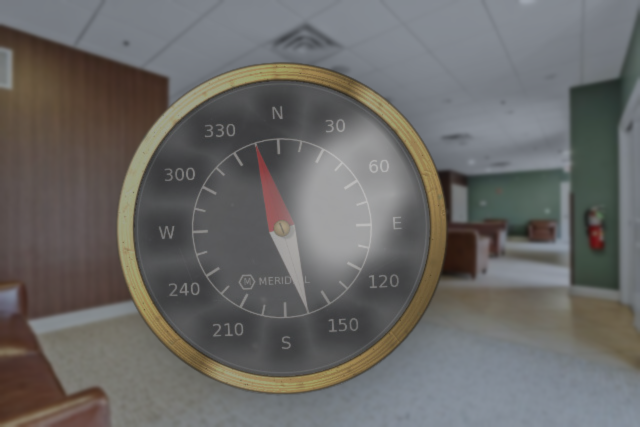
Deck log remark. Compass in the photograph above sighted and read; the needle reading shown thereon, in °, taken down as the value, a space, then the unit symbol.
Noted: 345 °
